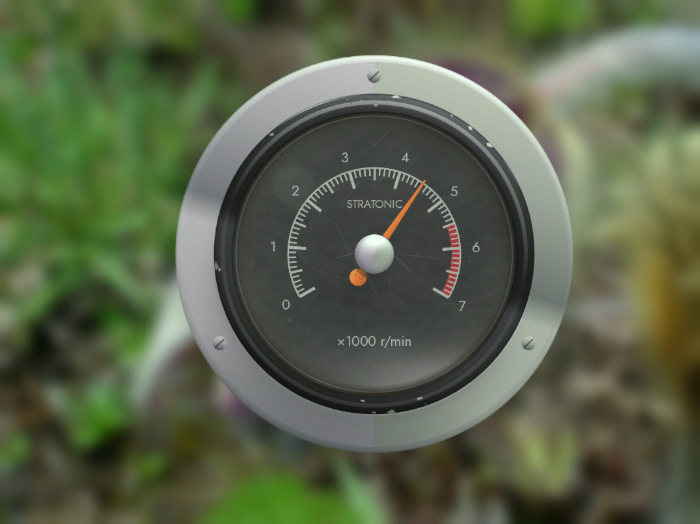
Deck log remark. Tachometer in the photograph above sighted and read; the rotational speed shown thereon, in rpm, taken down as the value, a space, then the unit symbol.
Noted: 4500 rpm
